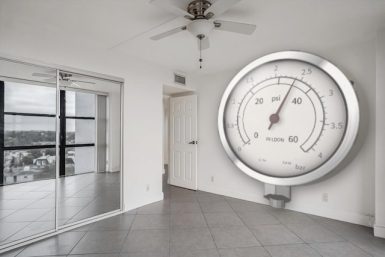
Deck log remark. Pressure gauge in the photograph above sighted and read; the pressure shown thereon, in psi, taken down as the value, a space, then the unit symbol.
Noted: 35 psi
